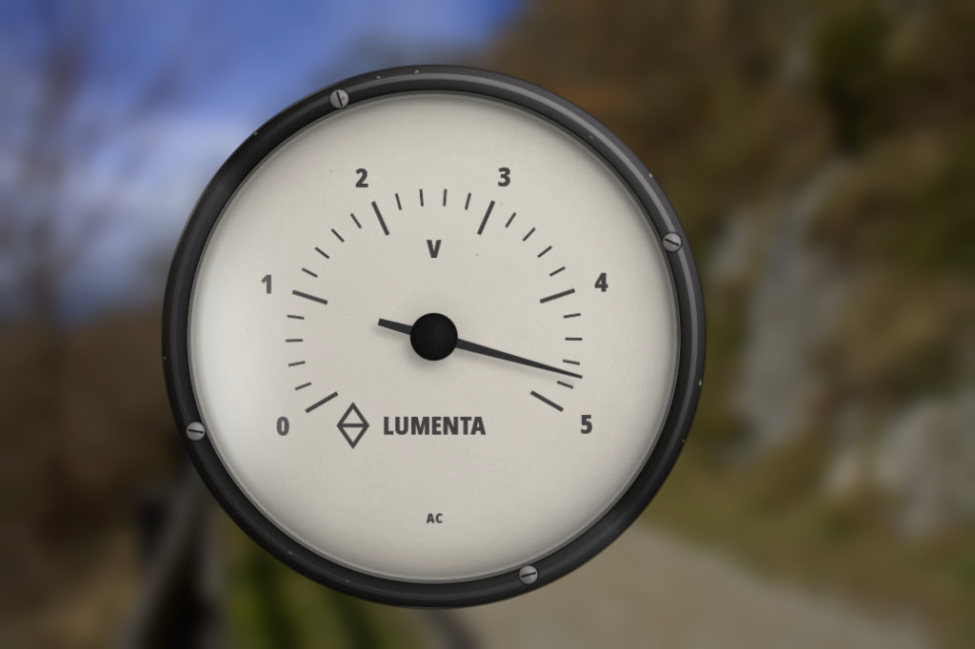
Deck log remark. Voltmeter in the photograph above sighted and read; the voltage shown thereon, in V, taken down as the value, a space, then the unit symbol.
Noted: 4.7 V
